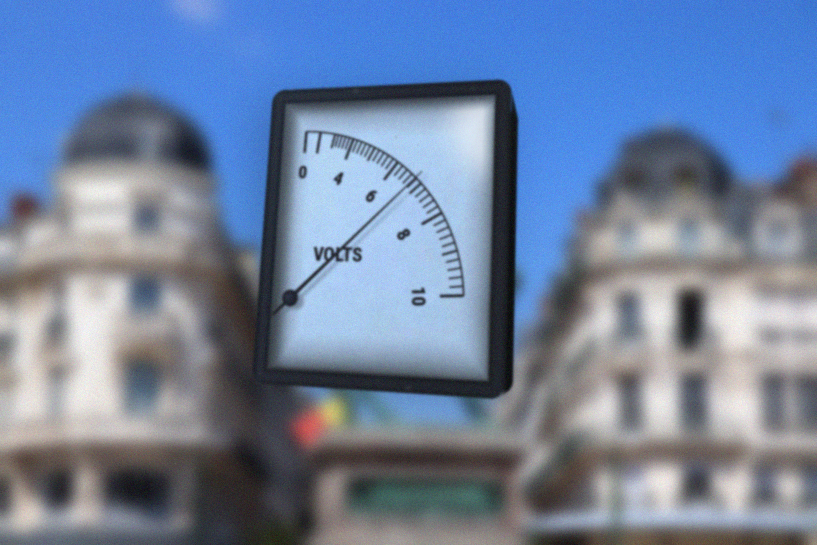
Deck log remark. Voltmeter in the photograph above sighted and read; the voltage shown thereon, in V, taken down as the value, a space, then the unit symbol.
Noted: 6.8 V
